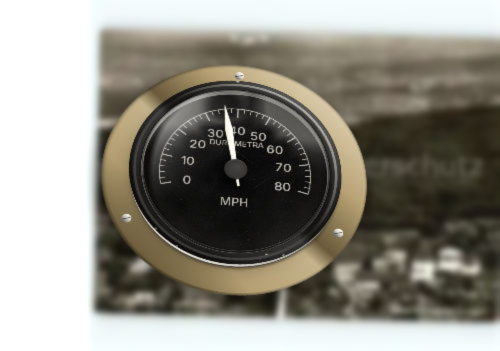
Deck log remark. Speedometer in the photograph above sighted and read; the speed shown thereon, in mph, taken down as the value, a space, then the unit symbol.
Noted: 36 mph
